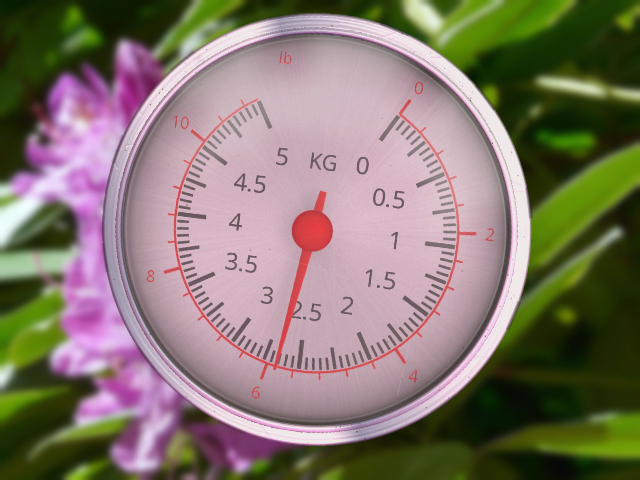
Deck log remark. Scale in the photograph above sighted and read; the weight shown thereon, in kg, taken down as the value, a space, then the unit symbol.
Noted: 2.65 kg
